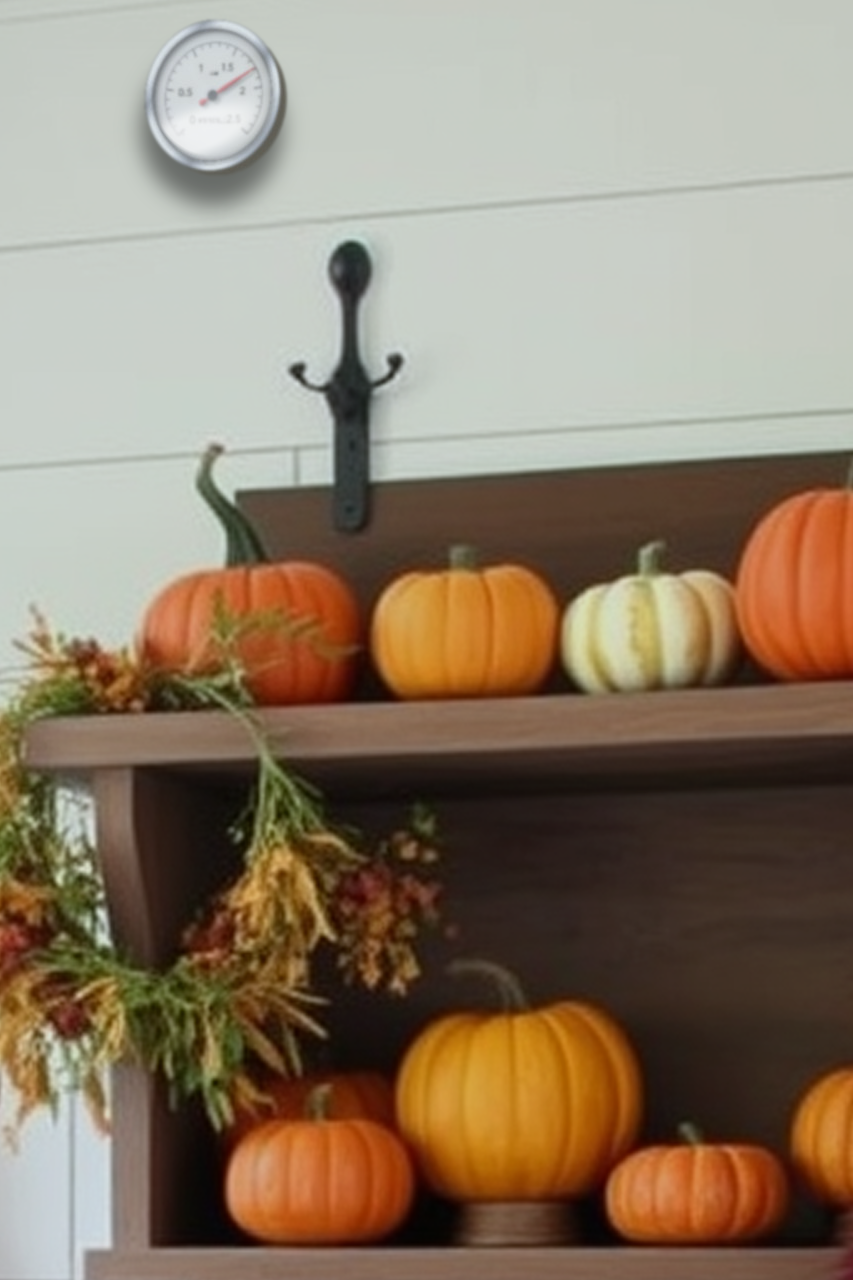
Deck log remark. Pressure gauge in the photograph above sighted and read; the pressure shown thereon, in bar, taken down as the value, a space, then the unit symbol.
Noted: 1.8 bar
